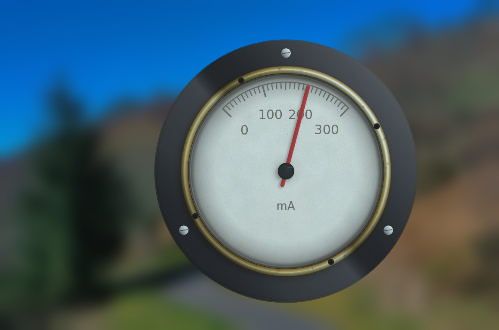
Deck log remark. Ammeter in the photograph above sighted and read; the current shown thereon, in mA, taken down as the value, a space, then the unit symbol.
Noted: 200 mA
